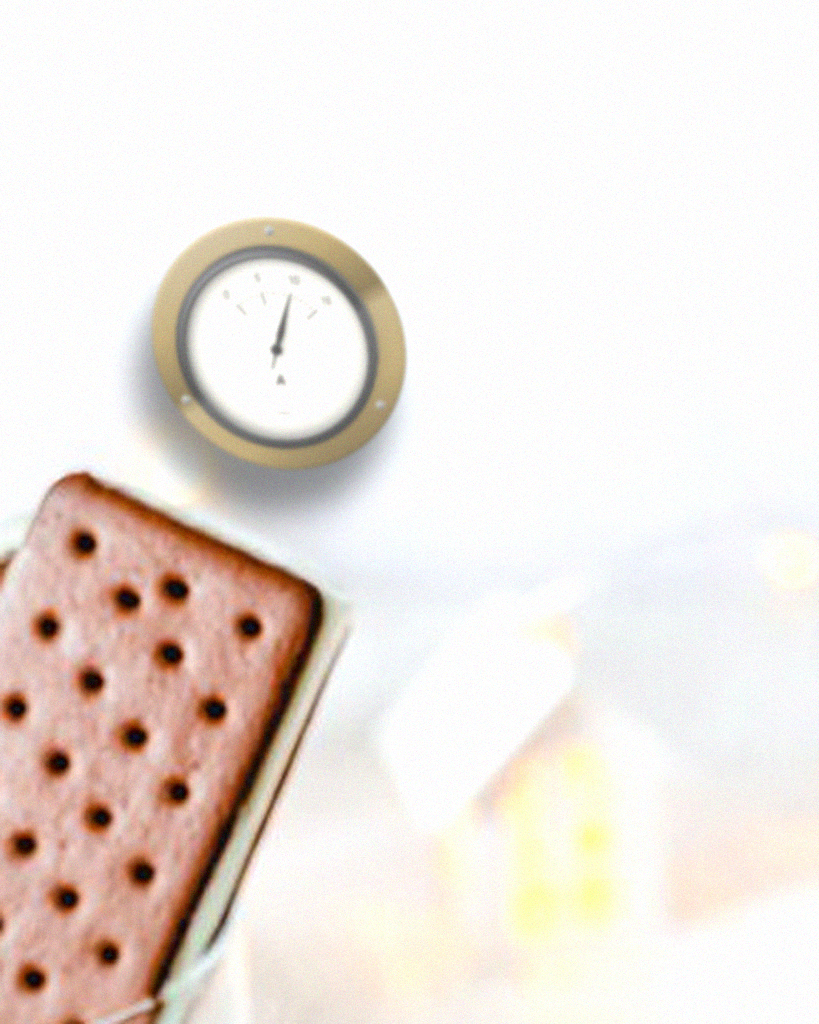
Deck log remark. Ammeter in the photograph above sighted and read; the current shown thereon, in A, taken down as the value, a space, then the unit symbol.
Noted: 10 A
